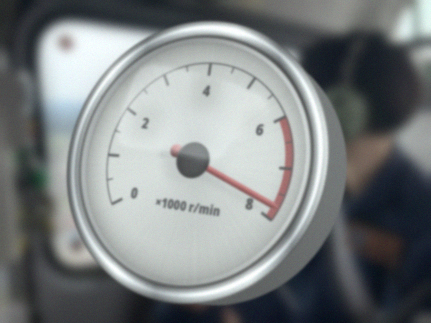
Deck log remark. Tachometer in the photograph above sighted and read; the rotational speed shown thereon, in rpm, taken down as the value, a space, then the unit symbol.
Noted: 7750 rpm
